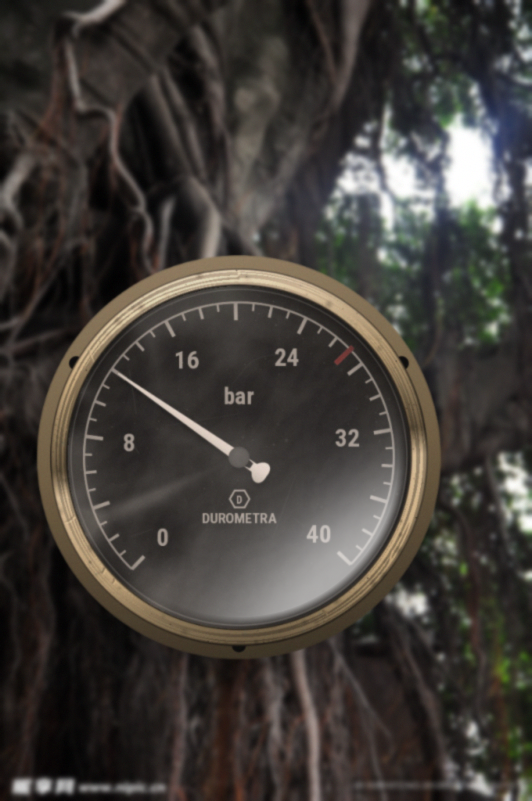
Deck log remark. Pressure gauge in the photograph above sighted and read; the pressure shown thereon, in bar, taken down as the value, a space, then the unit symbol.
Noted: 12 bar
